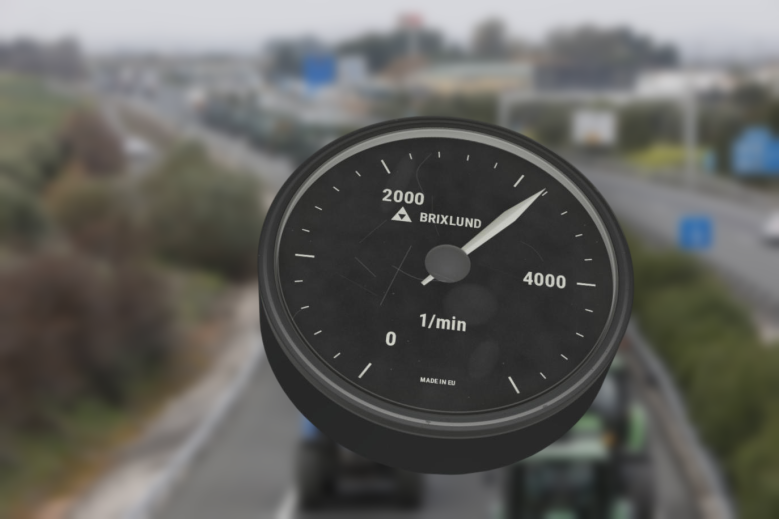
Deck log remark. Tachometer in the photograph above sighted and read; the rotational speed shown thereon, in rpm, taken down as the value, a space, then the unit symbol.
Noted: 3200 rpm
